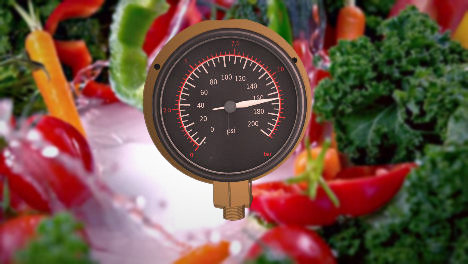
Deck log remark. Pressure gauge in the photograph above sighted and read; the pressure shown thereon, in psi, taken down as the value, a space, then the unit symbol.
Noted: 165 psi
